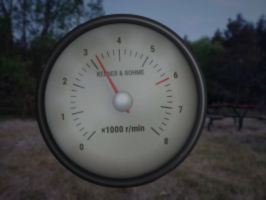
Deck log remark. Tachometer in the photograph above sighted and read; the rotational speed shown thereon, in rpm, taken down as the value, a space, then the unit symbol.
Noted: 3200 rpm
